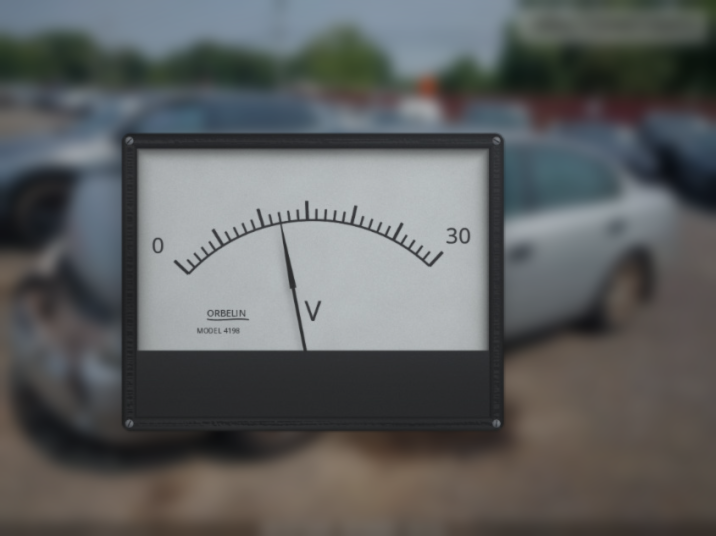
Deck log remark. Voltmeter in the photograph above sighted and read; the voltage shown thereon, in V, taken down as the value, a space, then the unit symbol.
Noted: 12 V
